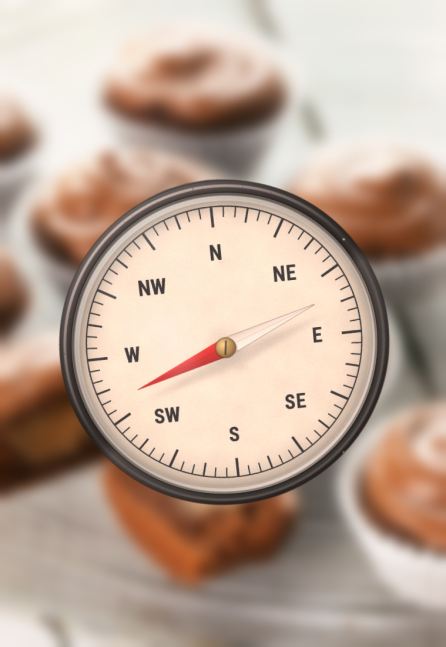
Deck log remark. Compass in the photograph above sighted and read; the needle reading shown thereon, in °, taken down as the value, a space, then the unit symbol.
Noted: 250 °
